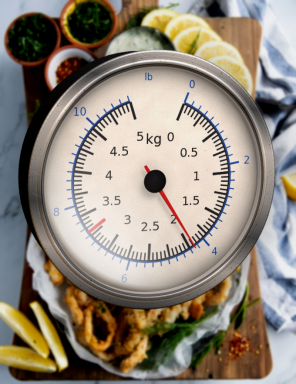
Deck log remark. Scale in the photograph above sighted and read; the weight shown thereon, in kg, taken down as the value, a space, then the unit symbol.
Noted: 1.95 kg
